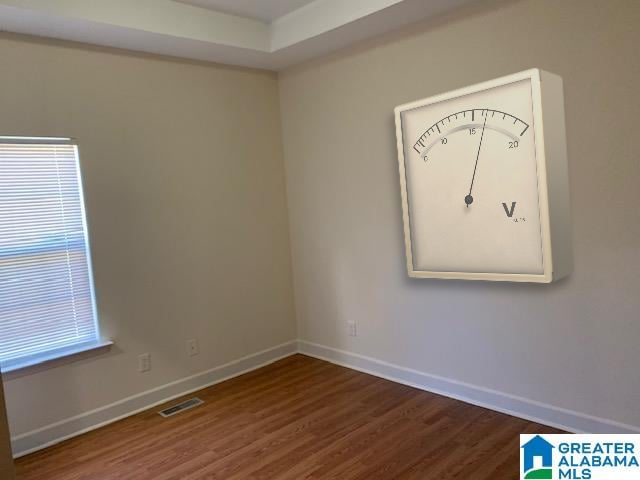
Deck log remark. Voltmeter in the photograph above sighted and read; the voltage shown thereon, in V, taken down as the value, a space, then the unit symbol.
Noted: 16.5 V
